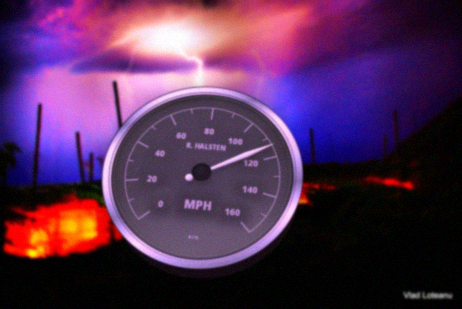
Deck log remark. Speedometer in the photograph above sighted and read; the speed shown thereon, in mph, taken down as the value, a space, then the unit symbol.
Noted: 115 mph
